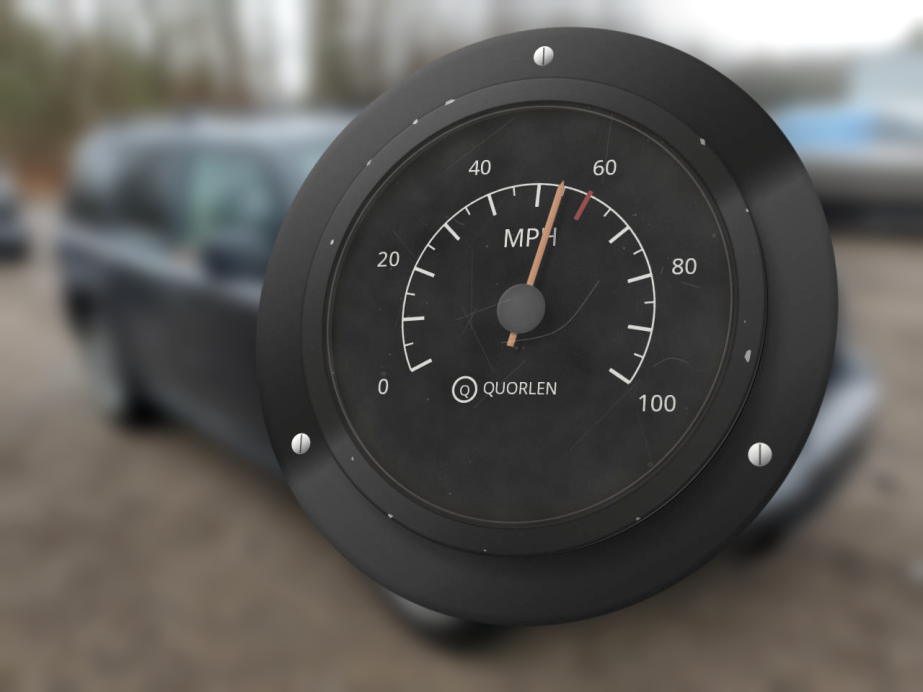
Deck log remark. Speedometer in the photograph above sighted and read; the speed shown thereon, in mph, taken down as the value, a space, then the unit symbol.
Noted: 55 mph
